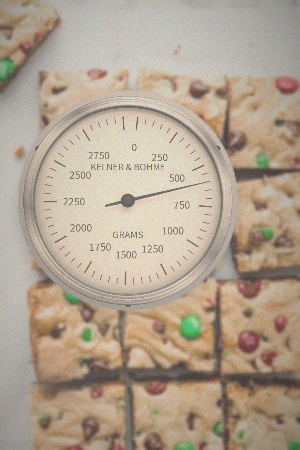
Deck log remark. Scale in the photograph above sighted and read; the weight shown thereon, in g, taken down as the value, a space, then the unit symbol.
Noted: 600 g
